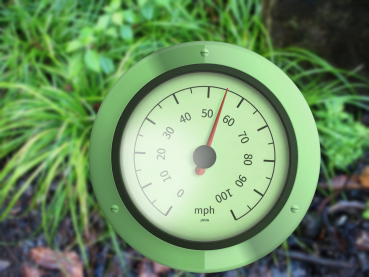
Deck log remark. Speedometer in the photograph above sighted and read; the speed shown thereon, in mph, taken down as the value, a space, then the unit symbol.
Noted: 55 mph
